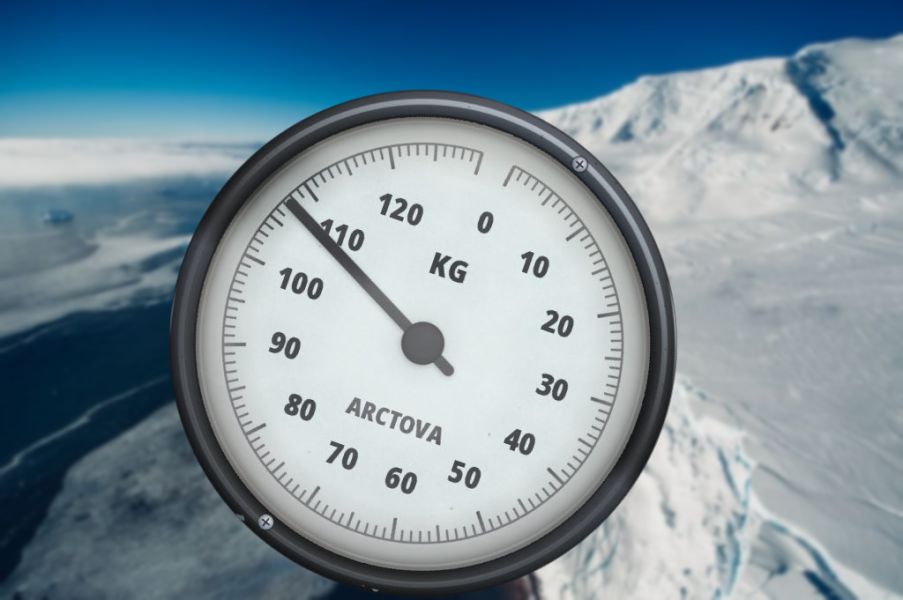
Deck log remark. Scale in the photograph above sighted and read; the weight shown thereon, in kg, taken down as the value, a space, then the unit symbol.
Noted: 107.5 kg
